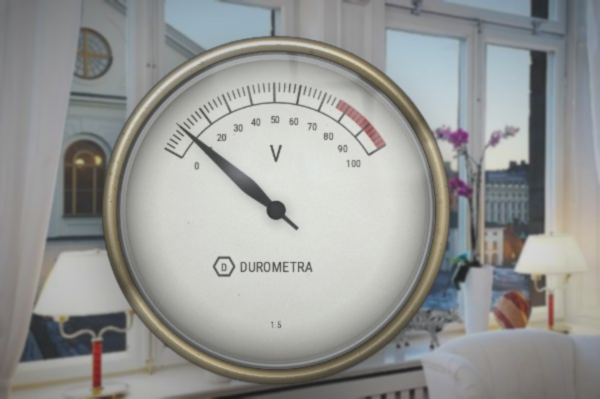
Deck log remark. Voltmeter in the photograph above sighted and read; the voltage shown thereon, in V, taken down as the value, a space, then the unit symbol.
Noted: 10 V
